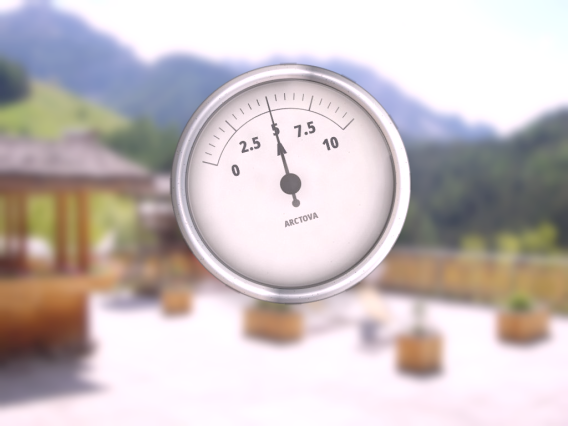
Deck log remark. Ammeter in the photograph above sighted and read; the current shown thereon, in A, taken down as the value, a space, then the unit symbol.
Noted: 5 A
